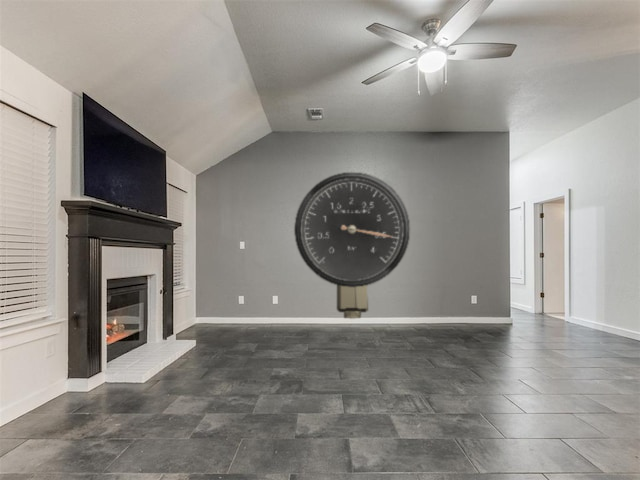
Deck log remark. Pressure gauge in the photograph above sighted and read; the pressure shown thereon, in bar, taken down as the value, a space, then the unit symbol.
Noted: 3.5 bar
